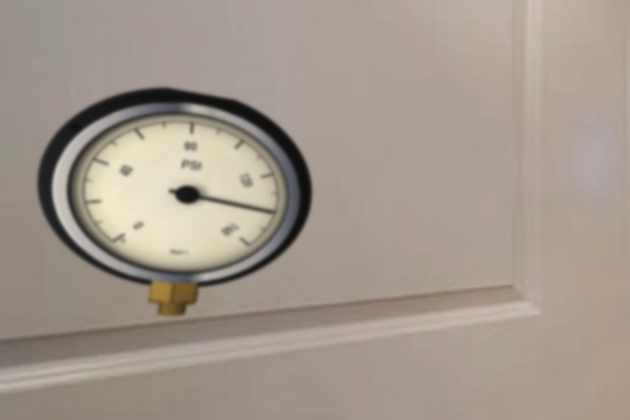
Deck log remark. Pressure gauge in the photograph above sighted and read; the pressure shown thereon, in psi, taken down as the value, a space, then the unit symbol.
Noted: 140 psi
